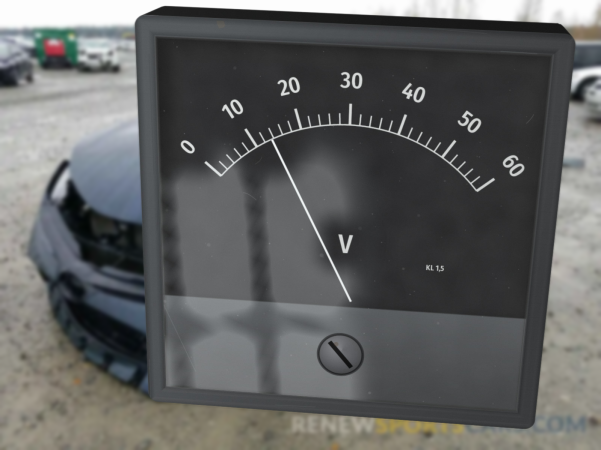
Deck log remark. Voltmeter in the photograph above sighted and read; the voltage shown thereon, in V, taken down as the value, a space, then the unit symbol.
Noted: 14 V
